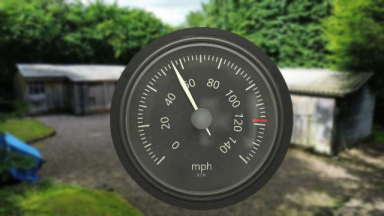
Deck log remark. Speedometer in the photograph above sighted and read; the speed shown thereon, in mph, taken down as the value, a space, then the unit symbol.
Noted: 56 mph
